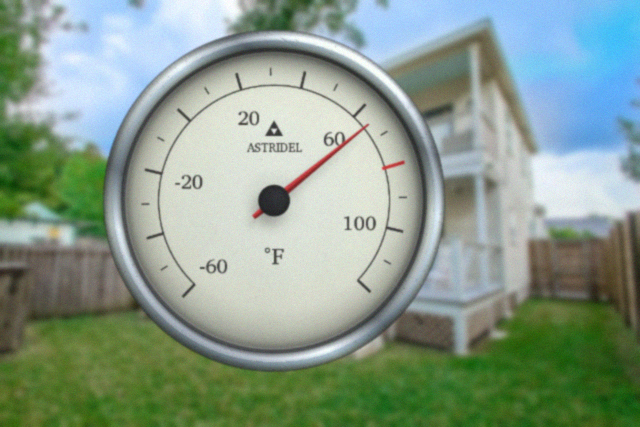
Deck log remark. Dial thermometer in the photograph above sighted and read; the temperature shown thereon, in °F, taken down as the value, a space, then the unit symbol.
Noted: 65 °F
